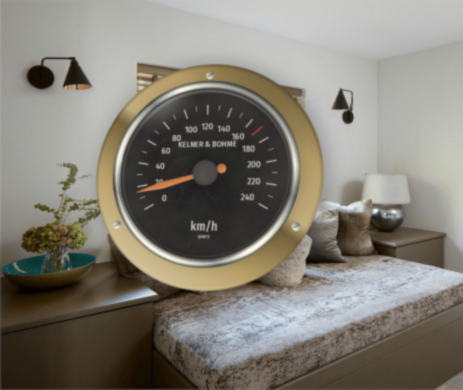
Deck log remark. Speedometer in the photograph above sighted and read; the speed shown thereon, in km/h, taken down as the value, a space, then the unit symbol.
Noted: 15 km/h
